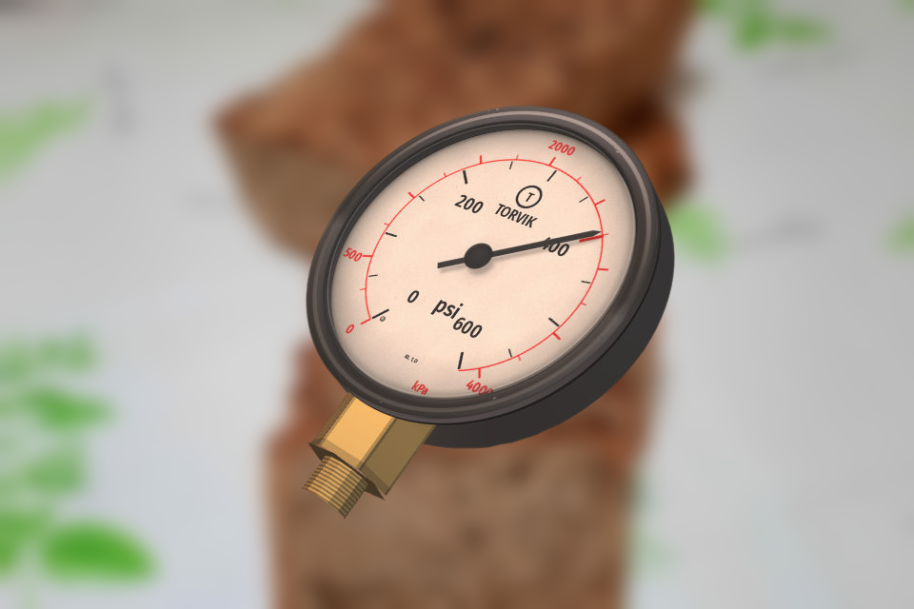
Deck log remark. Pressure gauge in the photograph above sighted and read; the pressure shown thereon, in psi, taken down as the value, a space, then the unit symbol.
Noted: 400 psi
